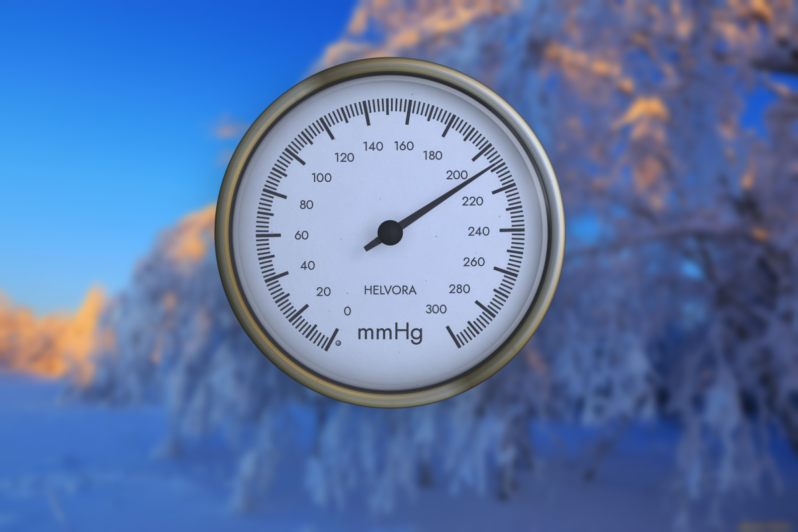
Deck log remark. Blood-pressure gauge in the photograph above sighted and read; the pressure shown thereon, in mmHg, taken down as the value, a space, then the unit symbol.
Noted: 208 mmHg
